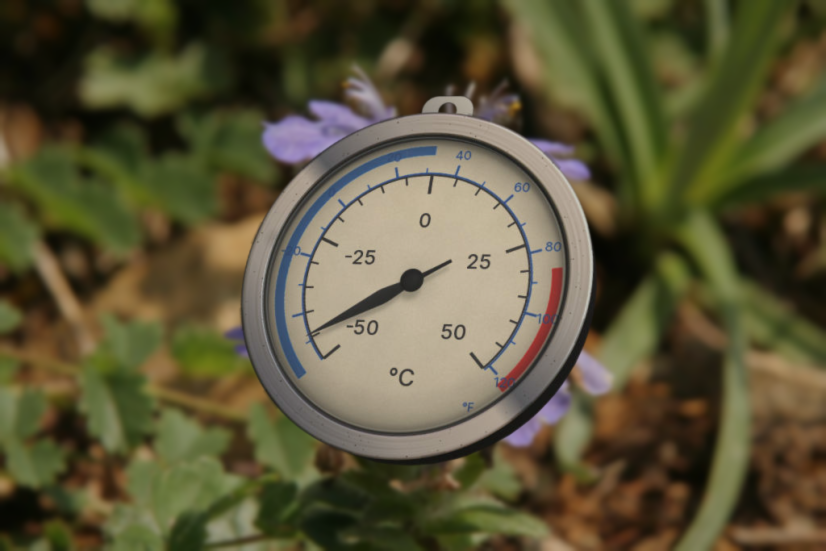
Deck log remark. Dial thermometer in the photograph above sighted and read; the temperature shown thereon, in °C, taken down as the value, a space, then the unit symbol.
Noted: -45 °C
